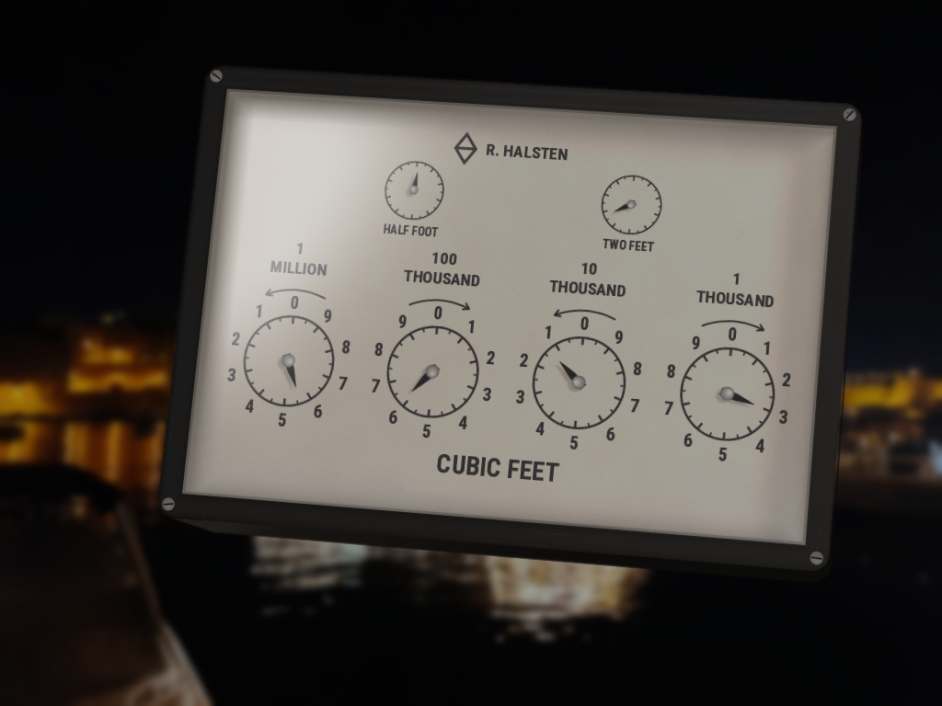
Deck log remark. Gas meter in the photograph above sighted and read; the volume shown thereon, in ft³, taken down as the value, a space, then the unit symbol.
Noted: 561300 ft³
